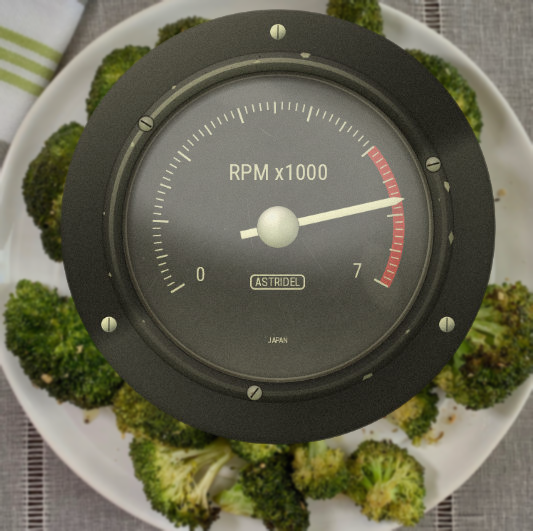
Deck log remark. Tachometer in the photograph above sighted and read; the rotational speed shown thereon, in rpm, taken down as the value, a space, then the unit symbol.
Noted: 5800 rpm
